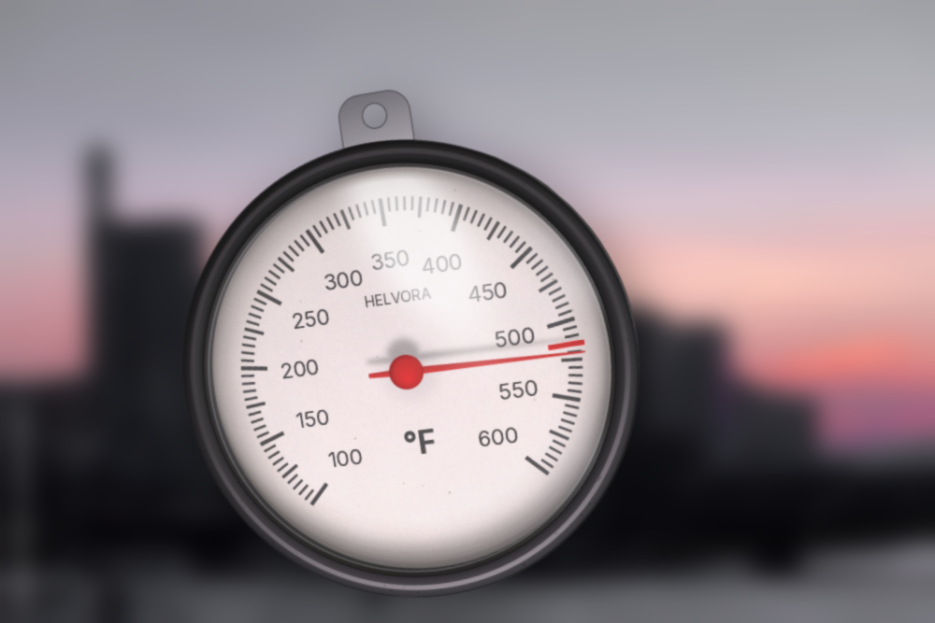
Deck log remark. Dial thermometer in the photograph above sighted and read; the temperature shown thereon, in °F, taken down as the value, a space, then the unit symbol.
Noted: 520 °F
